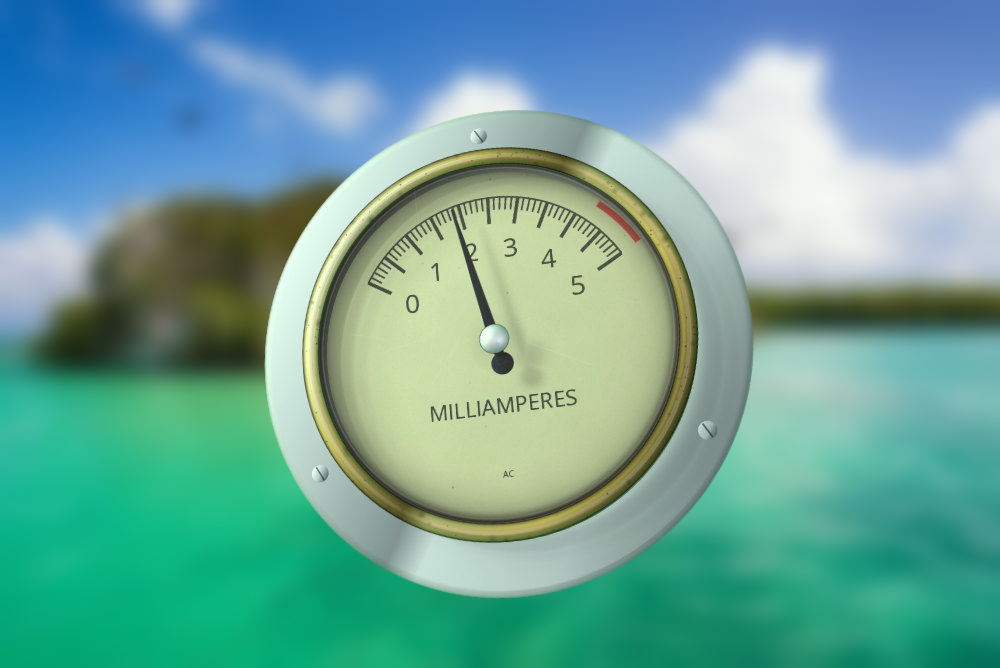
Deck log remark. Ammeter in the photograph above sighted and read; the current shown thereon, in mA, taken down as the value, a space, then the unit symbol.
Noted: 1.9 mA
